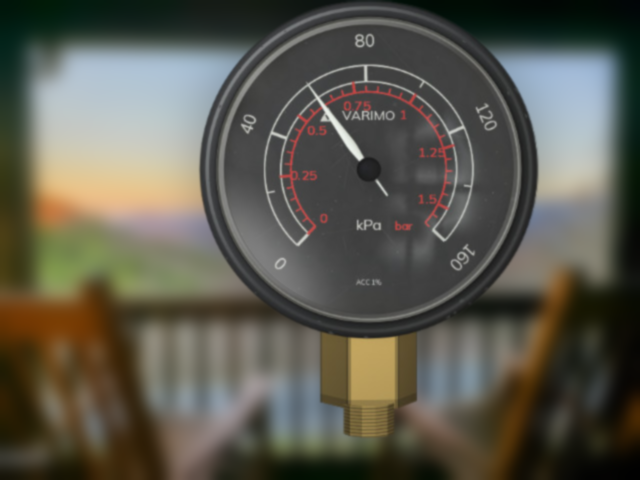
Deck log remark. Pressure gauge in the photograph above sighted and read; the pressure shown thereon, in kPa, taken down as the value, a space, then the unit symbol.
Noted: 60 kPa
